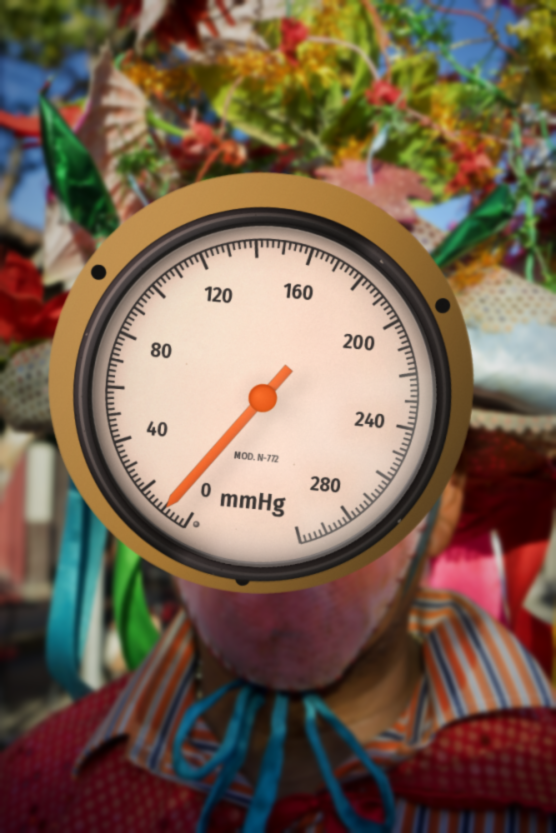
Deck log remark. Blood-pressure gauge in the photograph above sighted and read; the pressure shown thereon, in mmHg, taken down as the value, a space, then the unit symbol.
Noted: 10 mmHg
